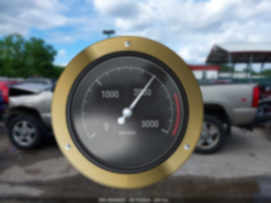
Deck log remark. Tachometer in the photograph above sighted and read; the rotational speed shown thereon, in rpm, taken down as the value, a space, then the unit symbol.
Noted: 2000 rpm
